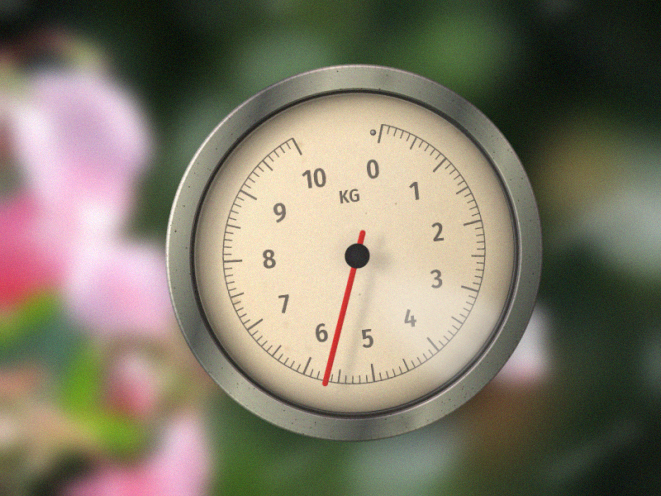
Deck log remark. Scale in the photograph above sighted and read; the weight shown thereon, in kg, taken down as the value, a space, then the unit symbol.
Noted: 5.7 kg
